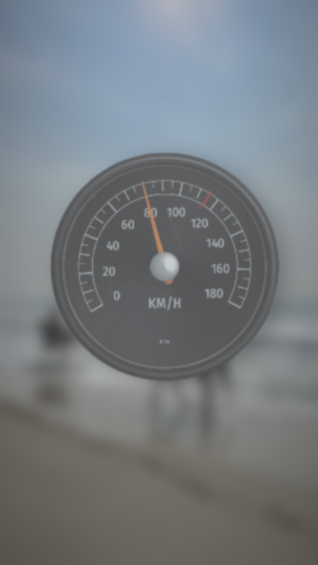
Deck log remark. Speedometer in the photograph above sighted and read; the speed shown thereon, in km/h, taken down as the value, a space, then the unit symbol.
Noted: 80 km/h
